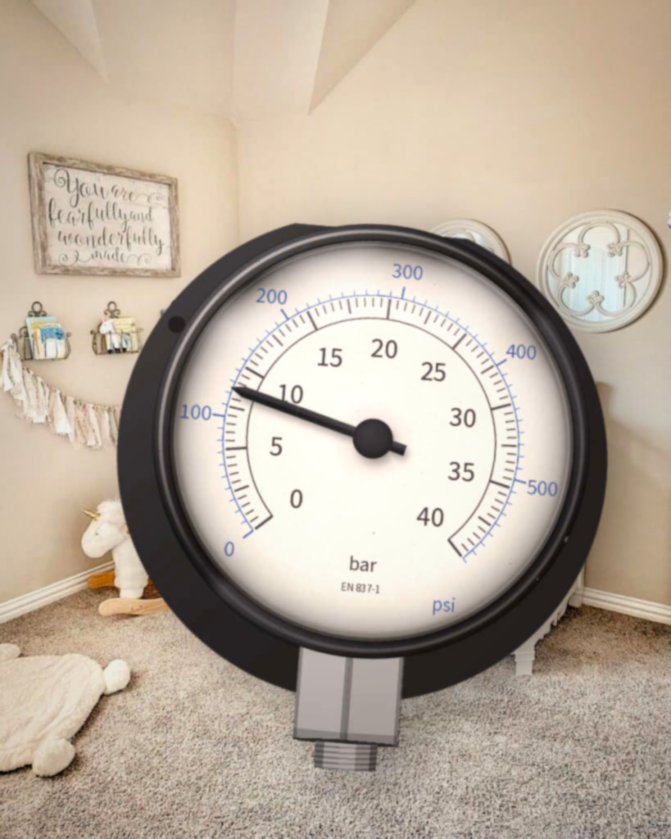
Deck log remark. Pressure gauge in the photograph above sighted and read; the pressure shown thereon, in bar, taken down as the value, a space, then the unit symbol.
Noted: 8.5 bar
